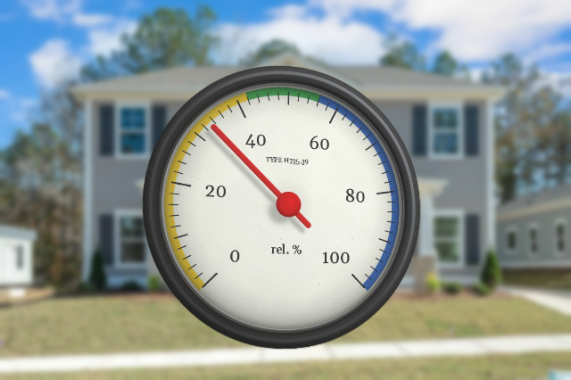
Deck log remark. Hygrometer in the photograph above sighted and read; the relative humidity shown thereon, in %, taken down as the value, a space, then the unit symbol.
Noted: 33 %
